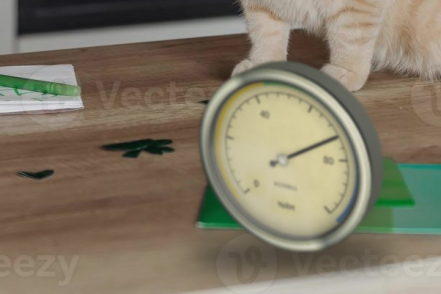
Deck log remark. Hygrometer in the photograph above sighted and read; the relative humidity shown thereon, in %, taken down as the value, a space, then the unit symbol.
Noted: 72 %
